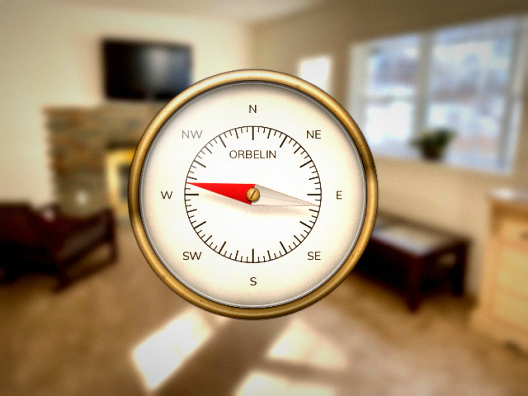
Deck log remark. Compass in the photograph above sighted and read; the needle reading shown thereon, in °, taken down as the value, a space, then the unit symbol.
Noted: 280 °
